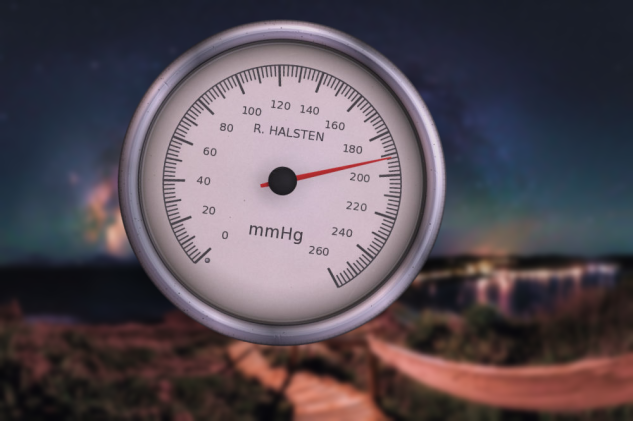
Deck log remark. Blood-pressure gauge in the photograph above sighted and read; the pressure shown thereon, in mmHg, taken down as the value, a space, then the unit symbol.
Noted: 192 mmHg
